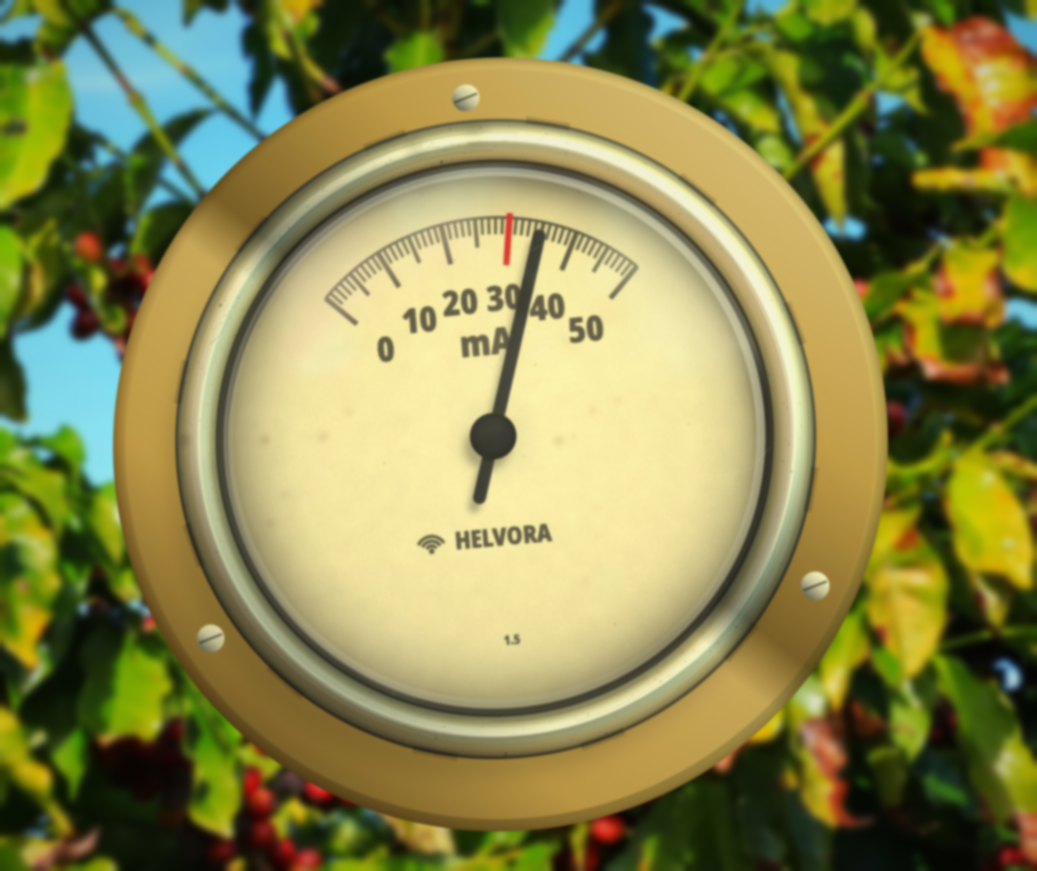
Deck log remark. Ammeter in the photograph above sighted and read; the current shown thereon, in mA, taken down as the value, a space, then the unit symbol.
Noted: 35 mA
